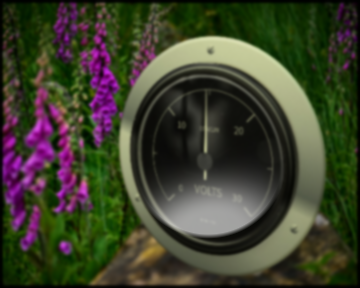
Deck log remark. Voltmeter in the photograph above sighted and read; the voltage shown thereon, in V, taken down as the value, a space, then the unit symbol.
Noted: 15 V
